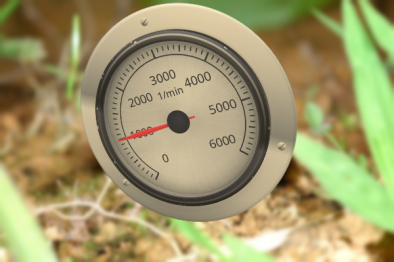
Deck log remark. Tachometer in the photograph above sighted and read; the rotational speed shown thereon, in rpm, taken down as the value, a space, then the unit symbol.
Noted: 1000 rpm
